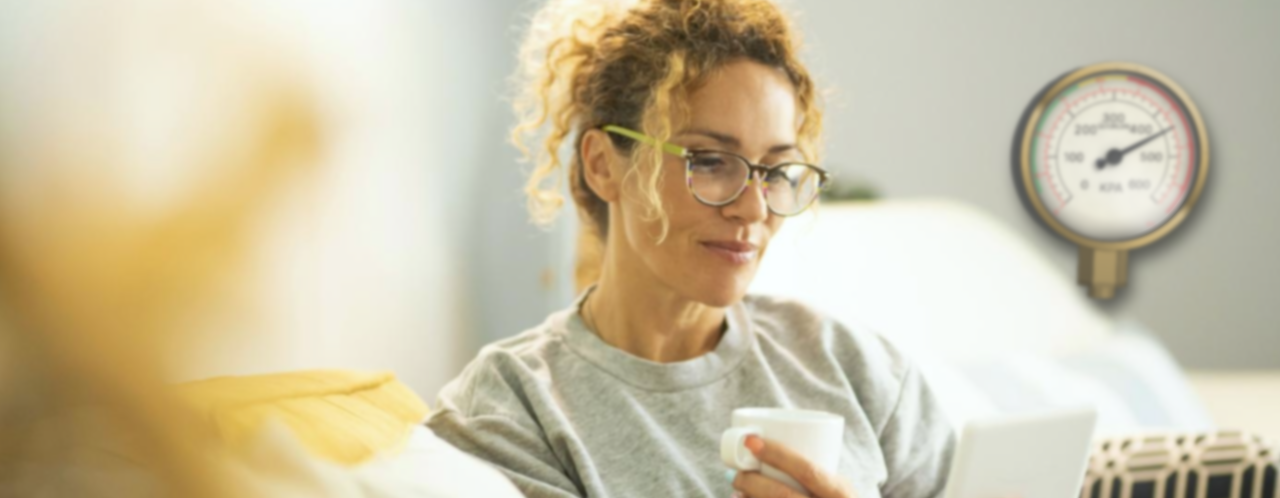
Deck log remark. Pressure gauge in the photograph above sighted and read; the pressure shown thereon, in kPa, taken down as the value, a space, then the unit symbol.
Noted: 440 kPa
